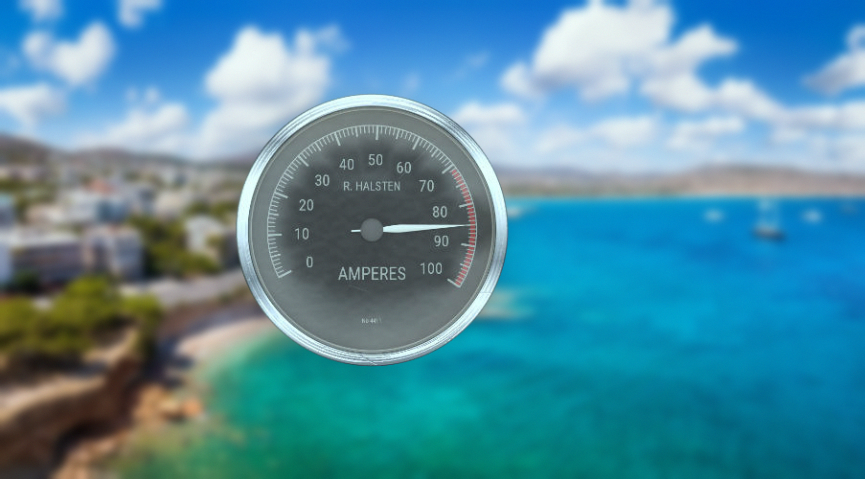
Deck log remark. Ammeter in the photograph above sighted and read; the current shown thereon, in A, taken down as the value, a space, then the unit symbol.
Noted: 85 A
